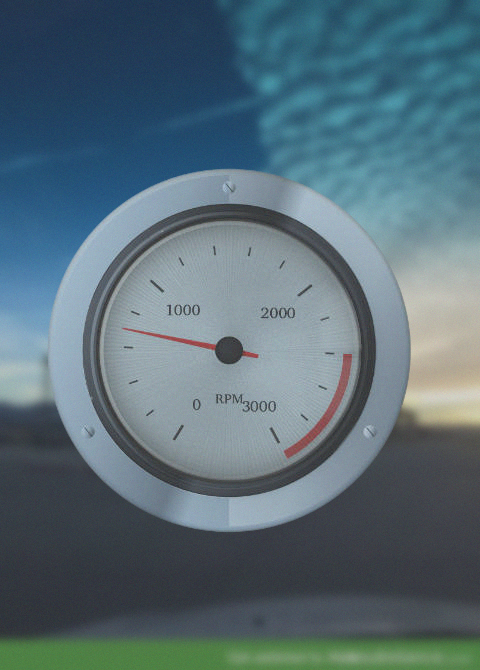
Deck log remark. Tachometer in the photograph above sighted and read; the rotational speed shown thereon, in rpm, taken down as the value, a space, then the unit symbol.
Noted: 700 rpm
